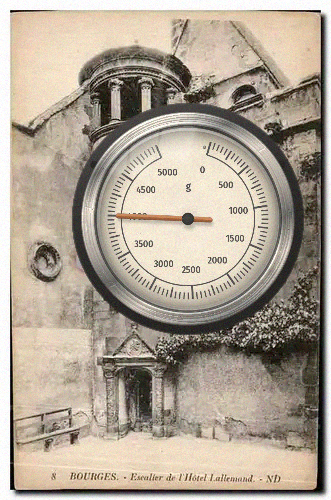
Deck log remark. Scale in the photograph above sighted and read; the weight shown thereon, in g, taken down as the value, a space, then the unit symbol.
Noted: 4000 g
